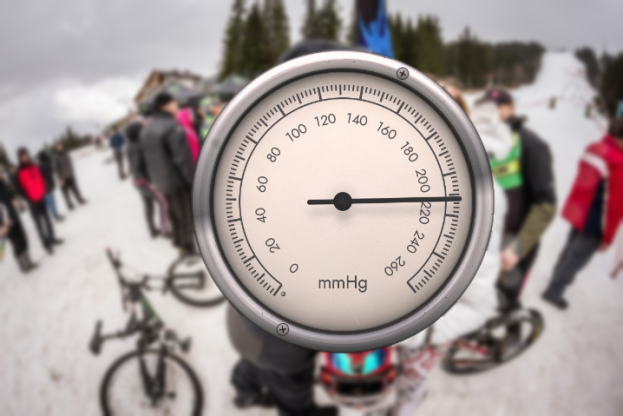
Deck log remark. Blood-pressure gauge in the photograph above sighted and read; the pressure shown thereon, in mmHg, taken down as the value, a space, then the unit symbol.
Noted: 212 mmHg
